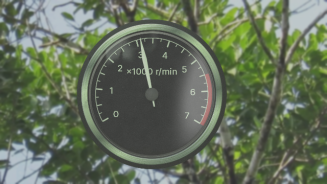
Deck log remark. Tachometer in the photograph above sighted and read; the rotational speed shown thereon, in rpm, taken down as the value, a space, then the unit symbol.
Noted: 3125 rpm
